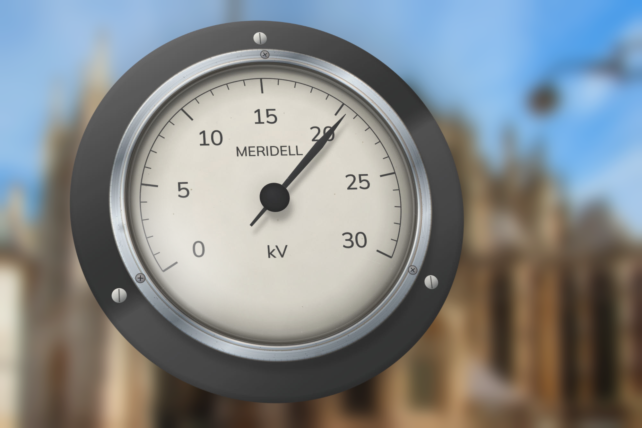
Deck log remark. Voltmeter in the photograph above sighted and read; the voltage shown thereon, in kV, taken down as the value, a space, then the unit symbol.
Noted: 20.5 kV
